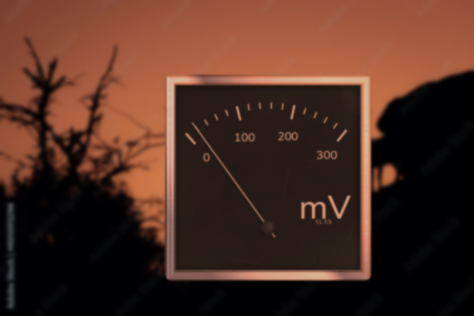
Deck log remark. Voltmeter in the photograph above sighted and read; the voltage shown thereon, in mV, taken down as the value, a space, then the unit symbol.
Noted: 20 mV
